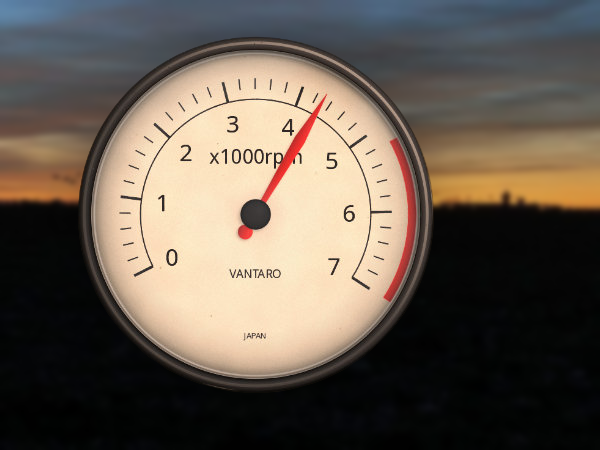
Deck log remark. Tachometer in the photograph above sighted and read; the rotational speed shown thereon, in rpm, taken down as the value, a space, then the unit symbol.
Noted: 4300 rpm
